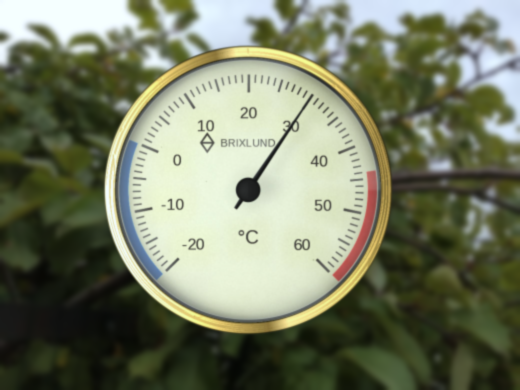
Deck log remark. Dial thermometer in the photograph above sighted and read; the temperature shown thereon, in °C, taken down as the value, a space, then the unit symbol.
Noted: 30 °C
